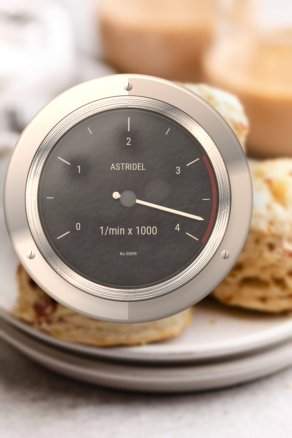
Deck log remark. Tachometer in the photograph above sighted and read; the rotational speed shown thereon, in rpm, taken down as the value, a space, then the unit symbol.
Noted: 3750 rpm
